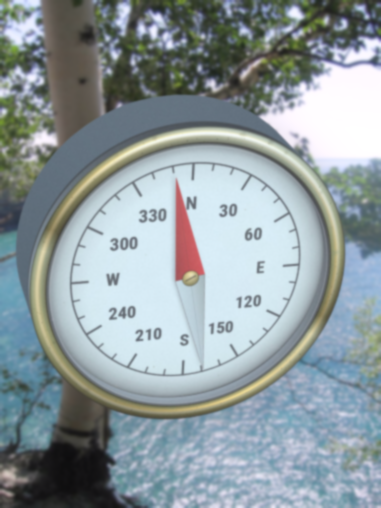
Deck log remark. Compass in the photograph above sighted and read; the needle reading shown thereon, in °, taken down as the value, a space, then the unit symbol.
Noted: 350 °
